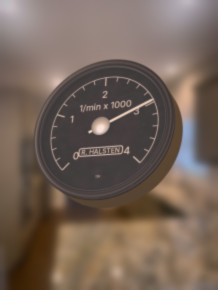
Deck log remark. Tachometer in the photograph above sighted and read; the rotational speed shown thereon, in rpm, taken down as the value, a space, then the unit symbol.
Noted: 3000 rpm
